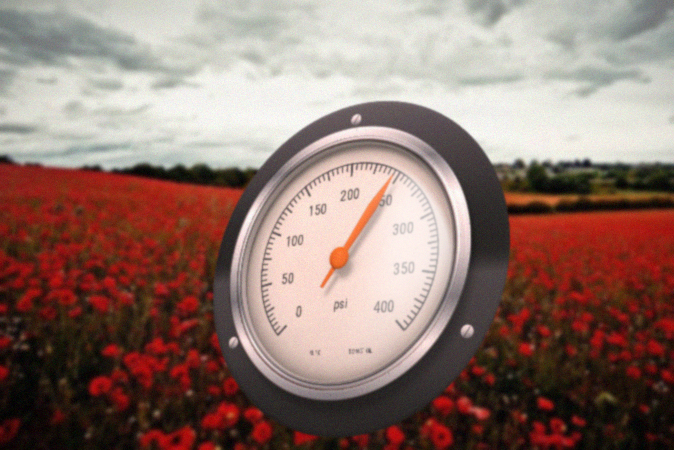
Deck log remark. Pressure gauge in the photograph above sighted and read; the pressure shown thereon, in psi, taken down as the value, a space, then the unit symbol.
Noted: 250 psi
